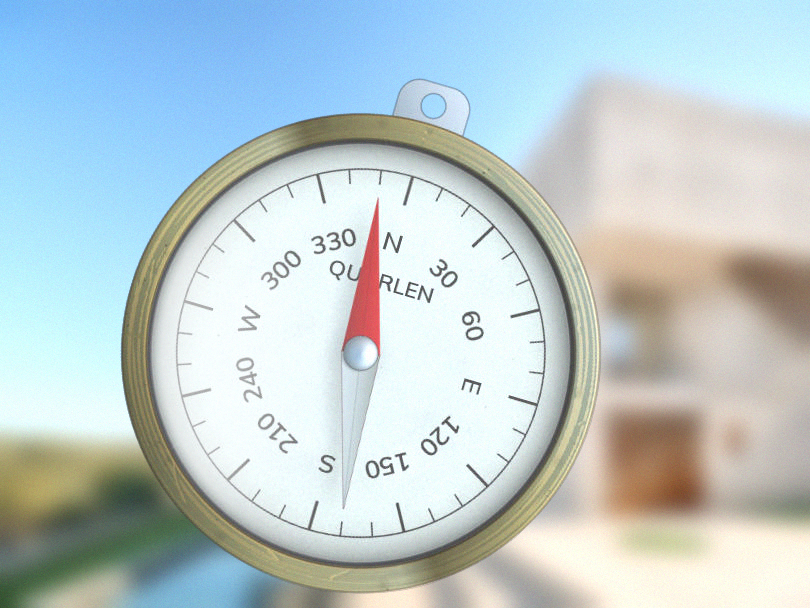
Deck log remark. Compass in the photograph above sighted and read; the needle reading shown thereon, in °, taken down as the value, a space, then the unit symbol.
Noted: 350 °
